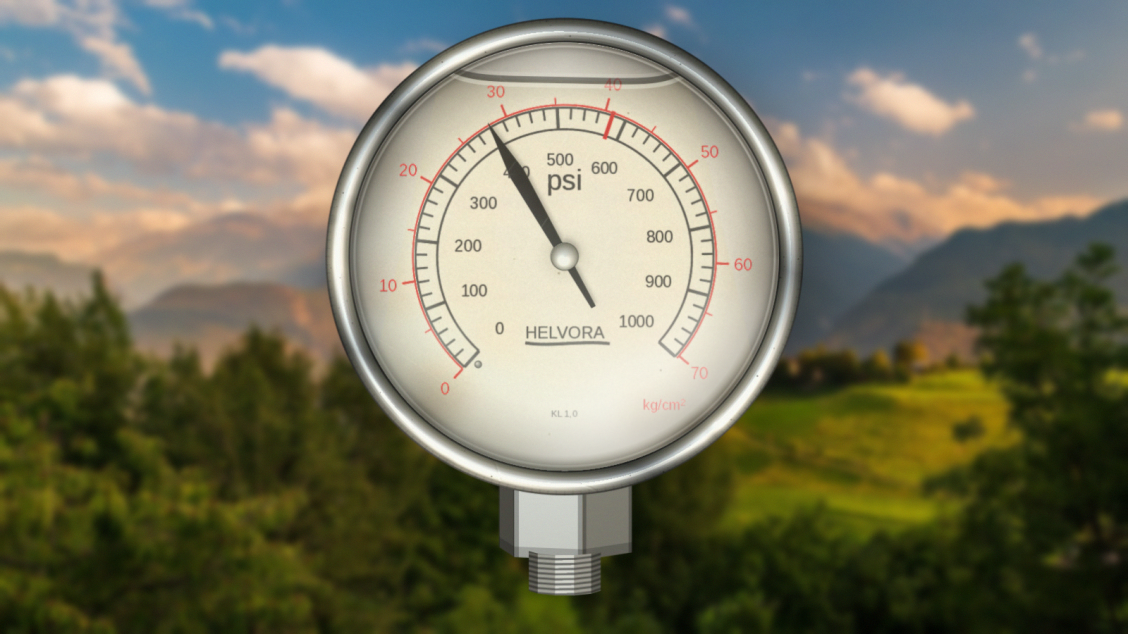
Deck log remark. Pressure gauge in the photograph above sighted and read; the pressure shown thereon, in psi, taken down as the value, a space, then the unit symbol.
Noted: 400 psi
